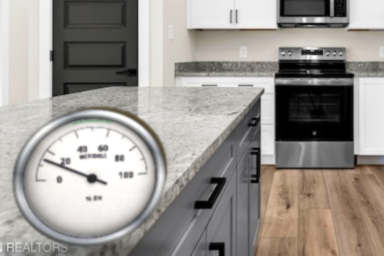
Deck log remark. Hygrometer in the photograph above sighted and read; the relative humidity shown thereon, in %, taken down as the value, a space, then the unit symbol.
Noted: 15 %
